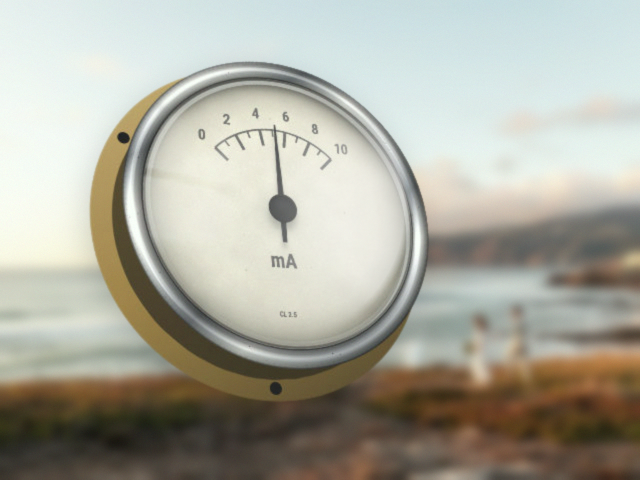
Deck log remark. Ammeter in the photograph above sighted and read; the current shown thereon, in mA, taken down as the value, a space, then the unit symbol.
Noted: 5 mA
